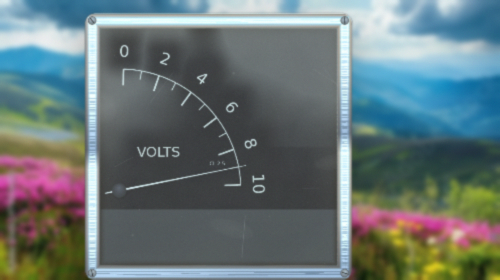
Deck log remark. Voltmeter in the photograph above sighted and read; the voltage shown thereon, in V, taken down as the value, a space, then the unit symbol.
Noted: 9 V
